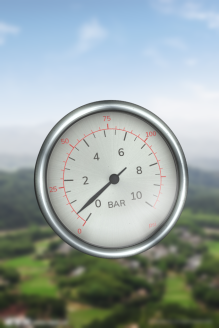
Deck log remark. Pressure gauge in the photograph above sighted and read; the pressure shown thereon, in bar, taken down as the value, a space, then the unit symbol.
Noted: 0.5 bar
